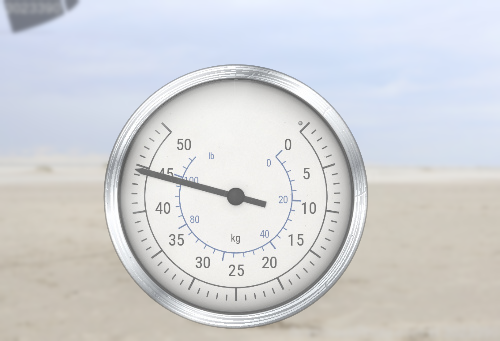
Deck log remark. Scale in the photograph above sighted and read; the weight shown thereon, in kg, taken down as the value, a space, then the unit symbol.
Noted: 44.5 kg
